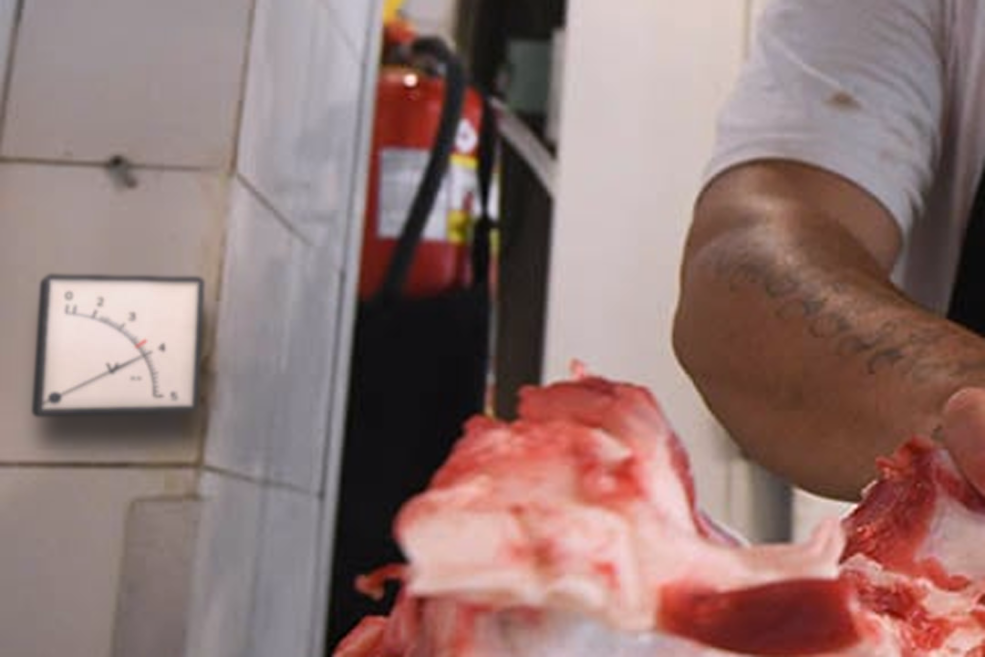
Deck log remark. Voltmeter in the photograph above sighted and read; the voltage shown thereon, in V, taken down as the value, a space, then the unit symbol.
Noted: 4 V
